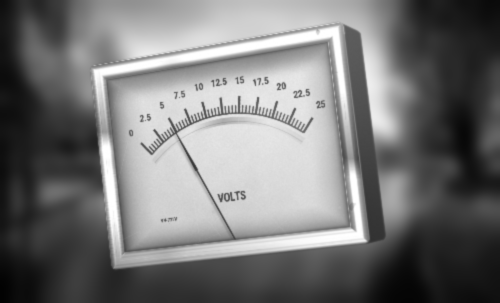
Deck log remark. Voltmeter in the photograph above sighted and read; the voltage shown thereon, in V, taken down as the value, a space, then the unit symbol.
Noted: 5 V
